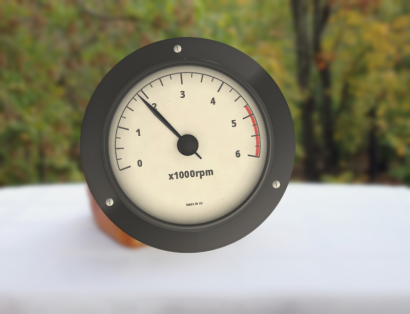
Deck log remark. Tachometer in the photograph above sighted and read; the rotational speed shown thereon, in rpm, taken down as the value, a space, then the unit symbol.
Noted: 1875 rpm
